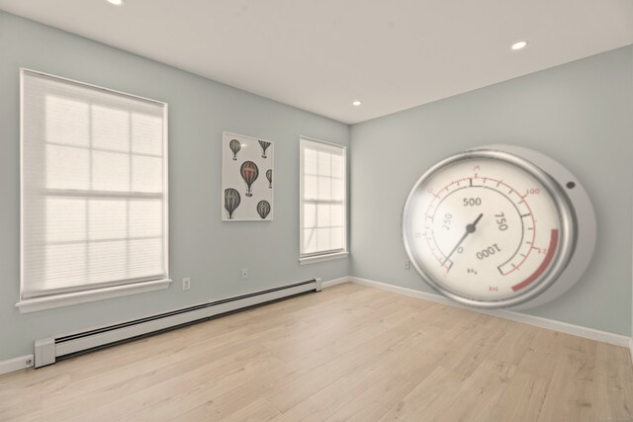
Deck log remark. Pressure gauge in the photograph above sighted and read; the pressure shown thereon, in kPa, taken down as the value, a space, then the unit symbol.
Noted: 25 kPa
